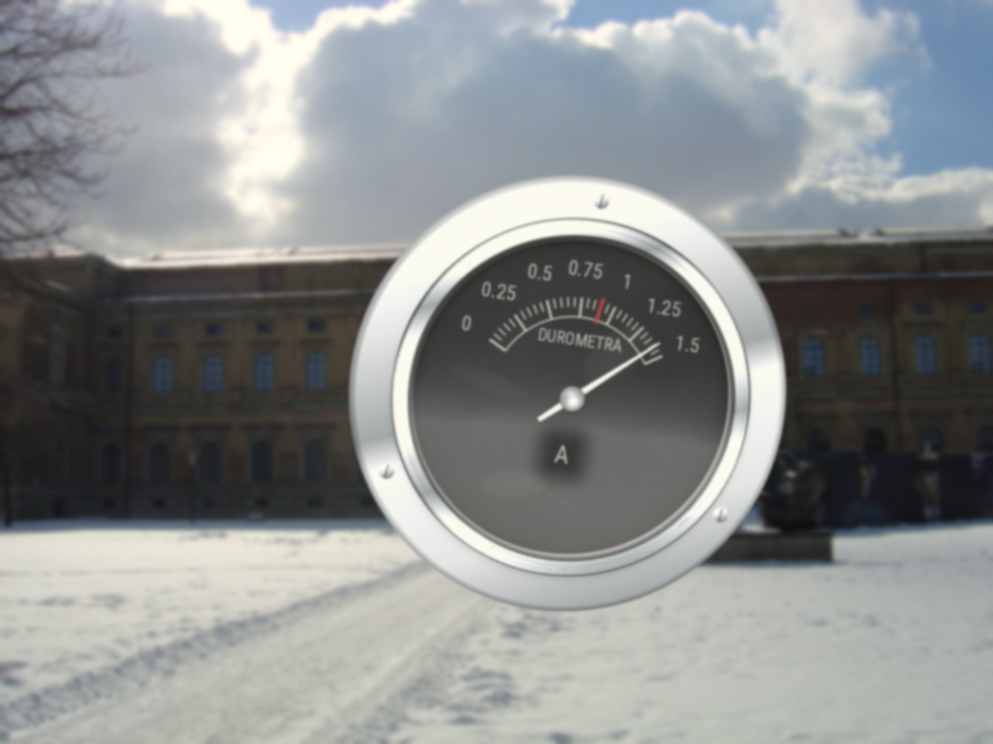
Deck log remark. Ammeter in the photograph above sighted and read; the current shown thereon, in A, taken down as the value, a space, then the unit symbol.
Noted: 1.4 A
